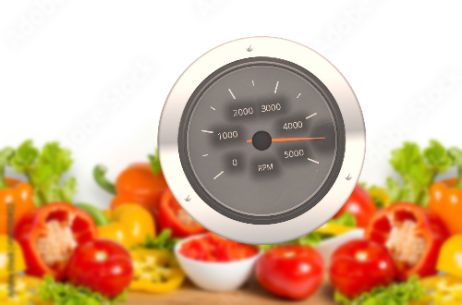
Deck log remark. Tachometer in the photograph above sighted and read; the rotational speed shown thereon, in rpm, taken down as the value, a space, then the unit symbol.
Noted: 4500 rpm
